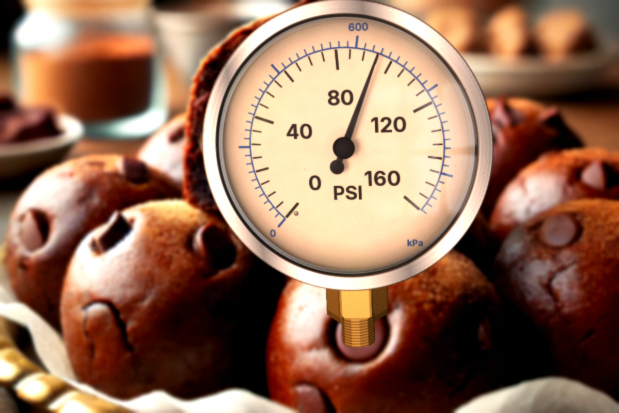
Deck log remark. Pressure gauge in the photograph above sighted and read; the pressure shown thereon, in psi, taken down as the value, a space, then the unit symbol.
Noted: 95 psi
